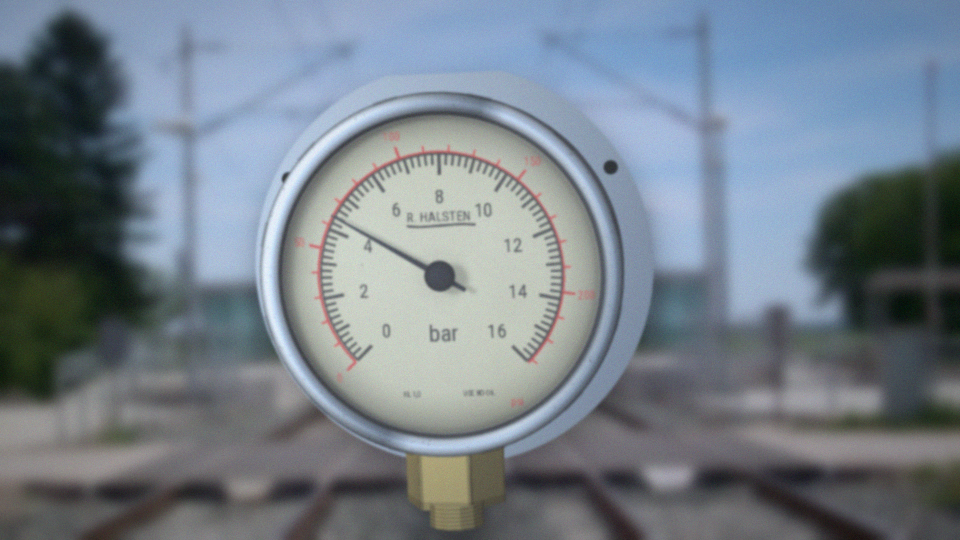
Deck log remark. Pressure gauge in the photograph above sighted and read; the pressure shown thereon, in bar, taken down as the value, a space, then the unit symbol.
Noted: 4.4 bar
